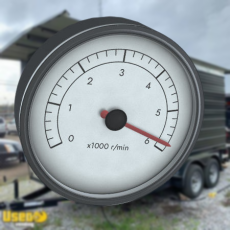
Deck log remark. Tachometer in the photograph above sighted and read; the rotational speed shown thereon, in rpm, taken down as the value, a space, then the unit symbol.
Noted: 5800 rpm
